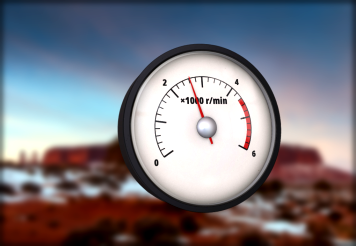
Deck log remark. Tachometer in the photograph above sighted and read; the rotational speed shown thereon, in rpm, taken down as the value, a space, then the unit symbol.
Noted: 2600 rpm
